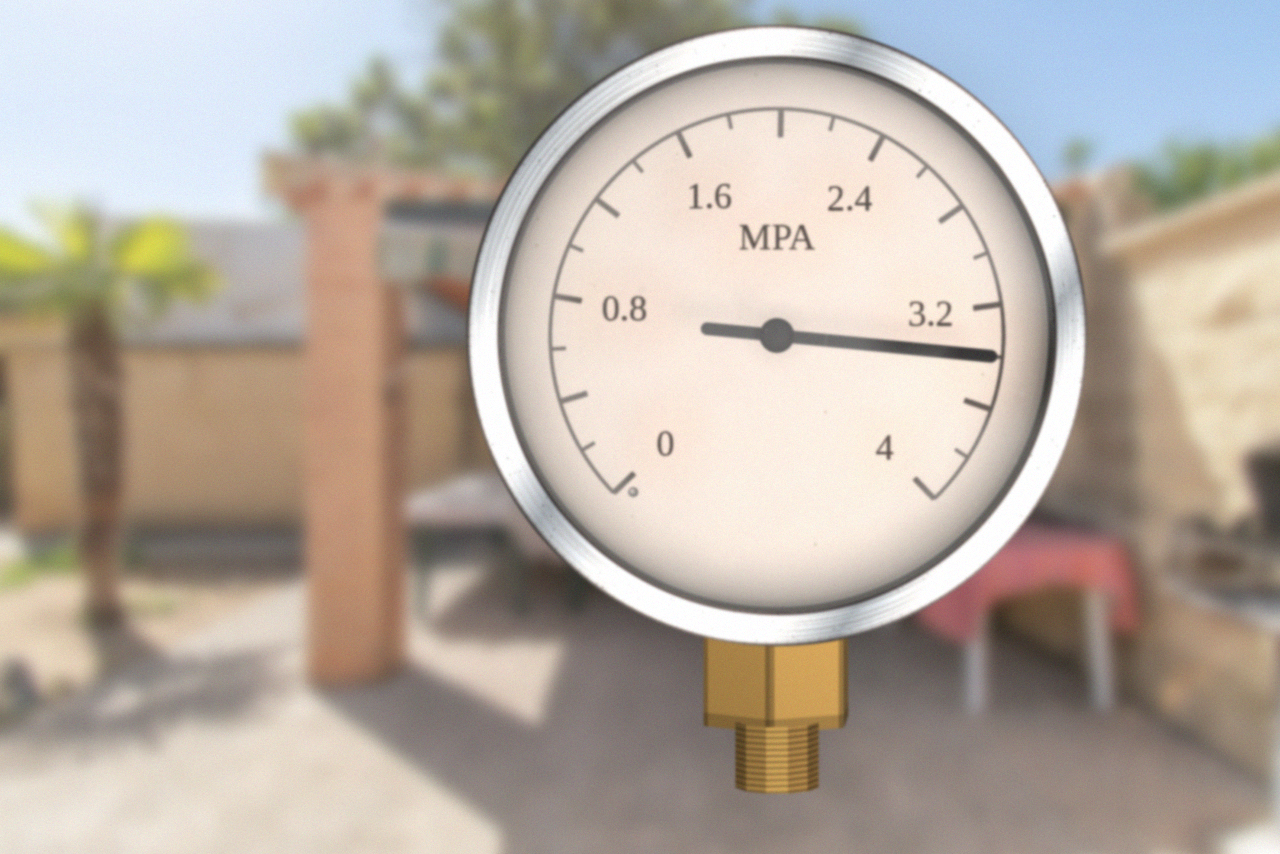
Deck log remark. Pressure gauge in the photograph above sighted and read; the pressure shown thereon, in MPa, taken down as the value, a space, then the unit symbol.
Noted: 3.4 MPa
